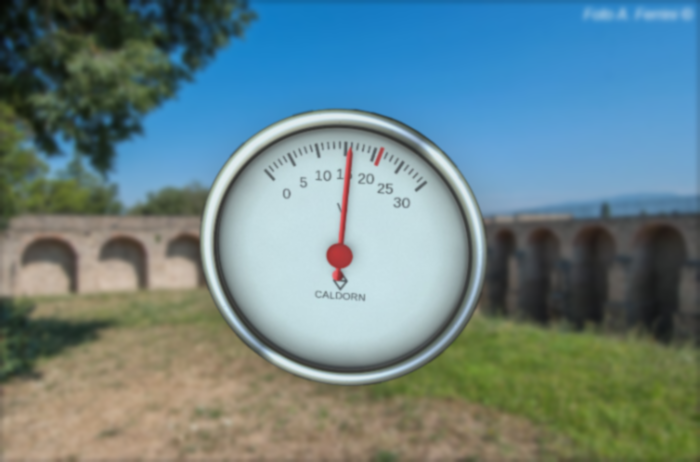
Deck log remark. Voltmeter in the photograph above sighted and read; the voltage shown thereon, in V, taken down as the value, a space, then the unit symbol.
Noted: 16 V
